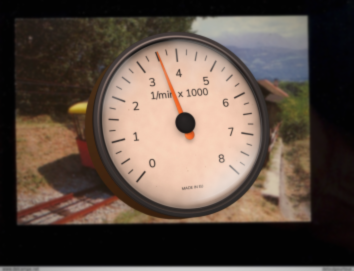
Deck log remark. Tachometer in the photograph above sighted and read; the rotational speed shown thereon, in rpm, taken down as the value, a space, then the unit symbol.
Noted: 3500 rpm
